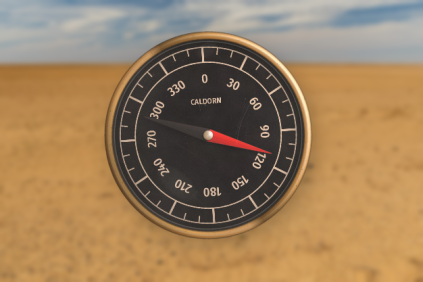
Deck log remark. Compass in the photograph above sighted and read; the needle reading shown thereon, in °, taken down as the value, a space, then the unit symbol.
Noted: 110 °
